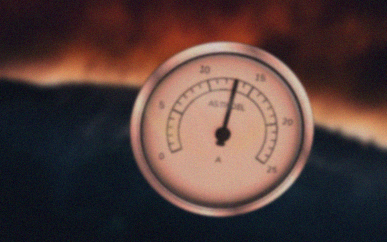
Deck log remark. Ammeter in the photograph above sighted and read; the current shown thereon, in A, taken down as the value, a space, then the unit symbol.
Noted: 13 A
